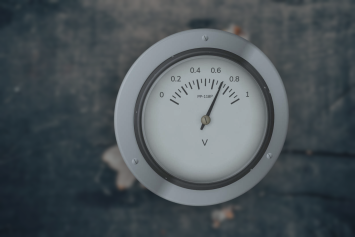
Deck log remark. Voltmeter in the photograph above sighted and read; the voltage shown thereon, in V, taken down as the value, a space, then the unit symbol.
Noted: 0.7 V
